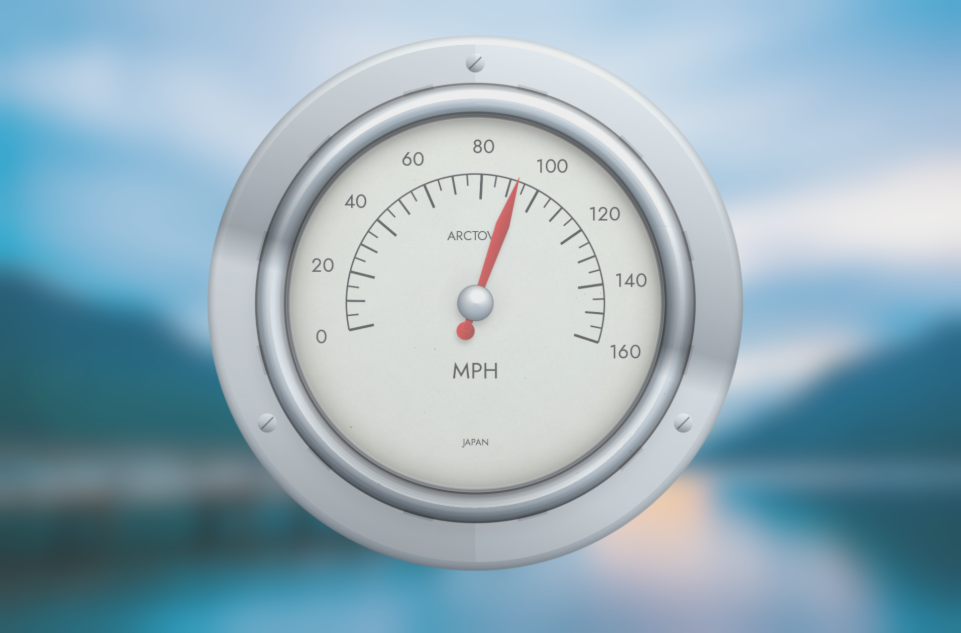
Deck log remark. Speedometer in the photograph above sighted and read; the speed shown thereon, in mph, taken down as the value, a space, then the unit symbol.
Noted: 92.5 mph
